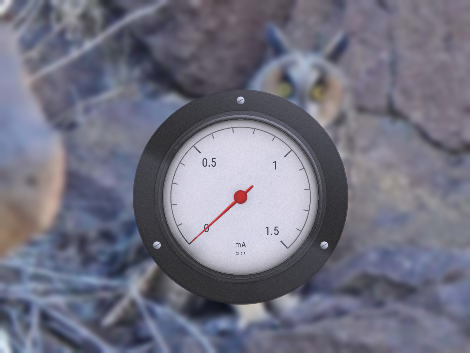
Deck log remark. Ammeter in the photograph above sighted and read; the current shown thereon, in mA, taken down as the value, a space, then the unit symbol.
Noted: 0 mA
